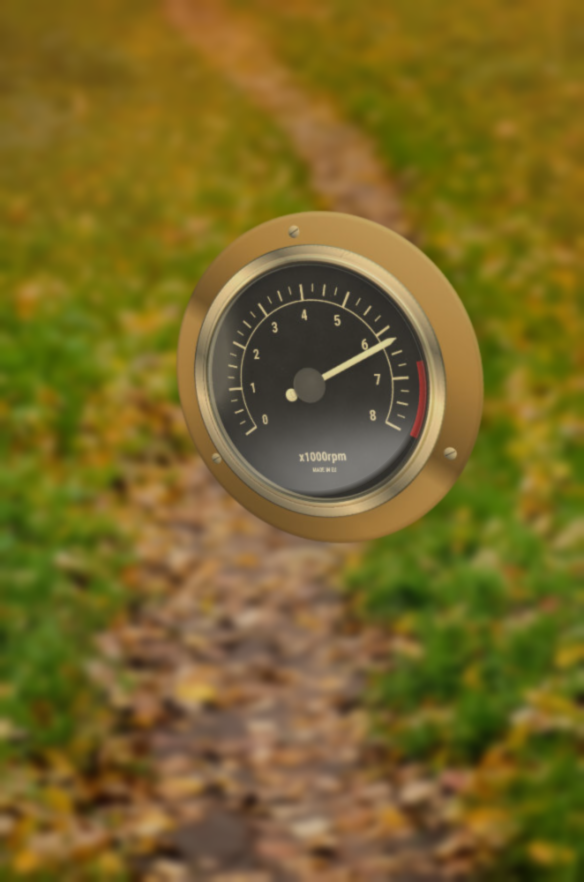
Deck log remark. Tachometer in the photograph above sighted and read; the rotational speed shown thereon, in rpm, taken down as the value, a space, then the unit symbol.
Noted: 6250 rpm
